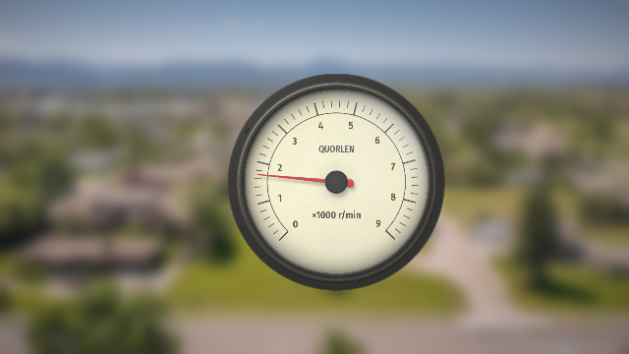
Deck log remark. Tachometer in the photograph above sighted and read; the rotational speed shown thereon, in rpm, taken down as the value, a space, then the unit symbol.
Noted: 1700 rpm
